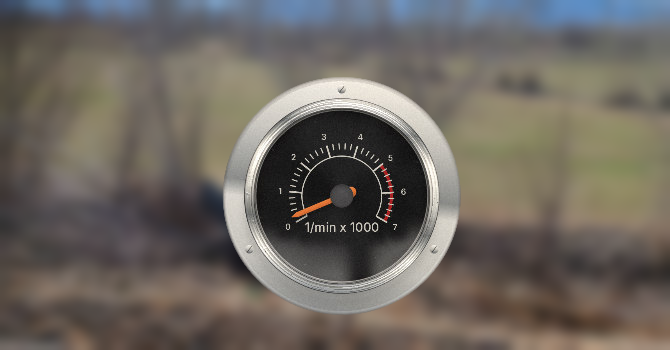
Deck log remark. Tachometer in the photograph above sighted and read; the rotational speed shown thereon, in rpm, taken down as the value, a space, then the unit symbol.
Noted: 200 rpm
